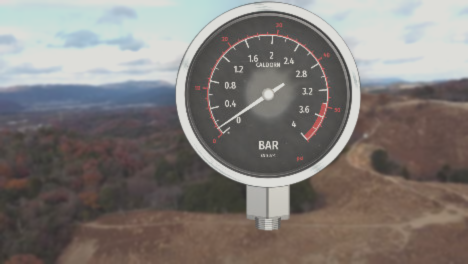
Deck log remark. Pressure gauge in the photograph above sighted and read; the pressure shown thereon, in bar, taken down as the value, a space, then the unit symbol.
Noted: 0.1 bar
